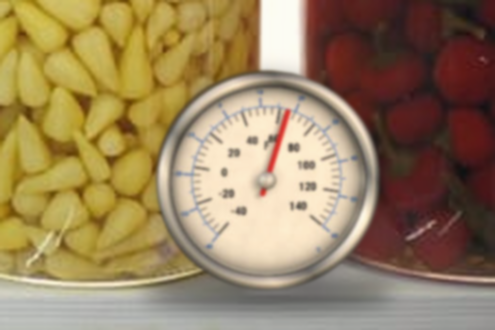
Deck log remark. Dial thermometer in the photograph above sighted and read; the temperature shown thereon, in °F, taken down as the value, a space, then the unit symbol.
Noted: 64 °F
